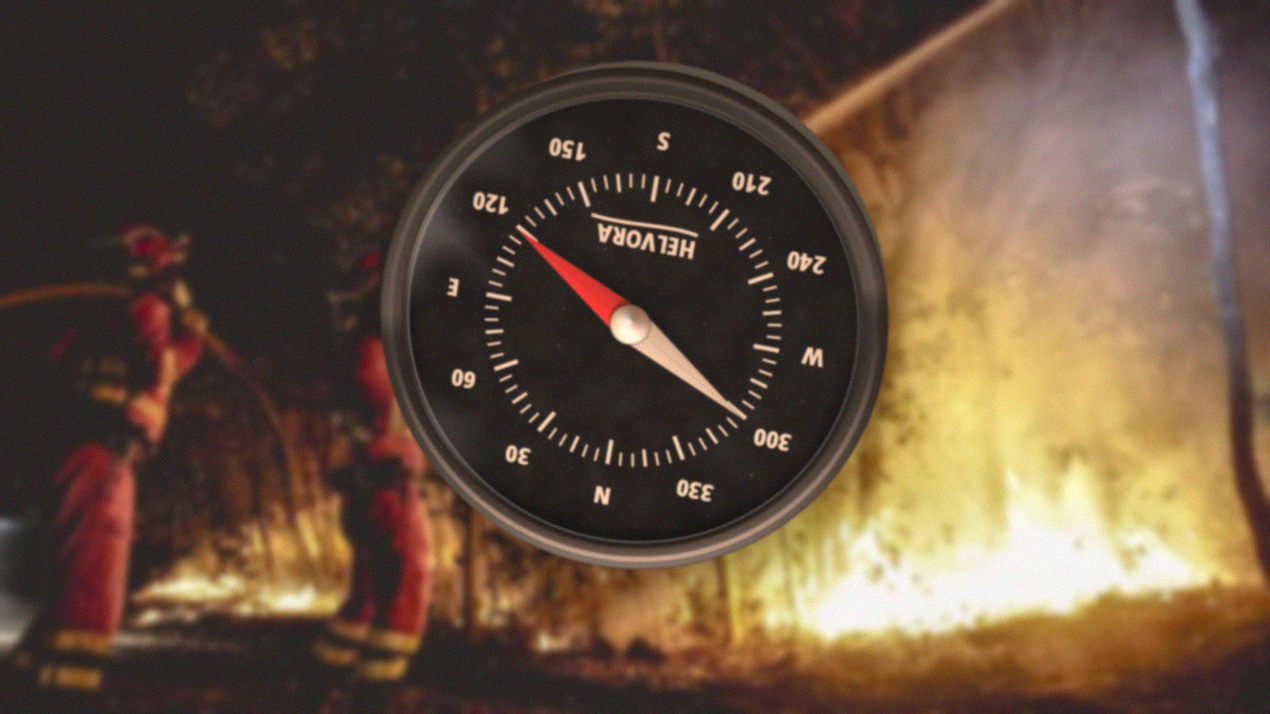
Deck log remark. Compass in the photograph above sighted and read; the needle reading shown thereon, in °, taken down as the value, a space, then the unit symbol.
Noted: 120 °
